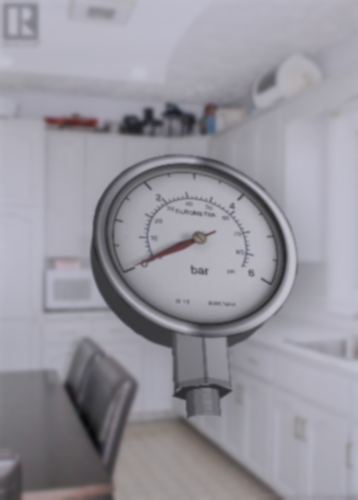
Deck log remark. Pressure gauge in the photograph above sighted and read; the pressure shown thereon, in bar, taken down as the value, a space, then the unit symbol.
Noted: 0 bar
